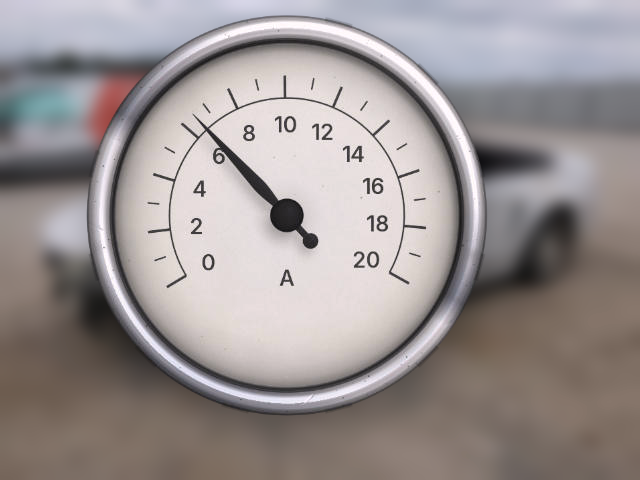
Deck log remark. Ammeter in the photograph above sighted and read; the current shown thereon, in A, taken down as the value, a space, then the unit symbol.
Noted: 6.5 A
